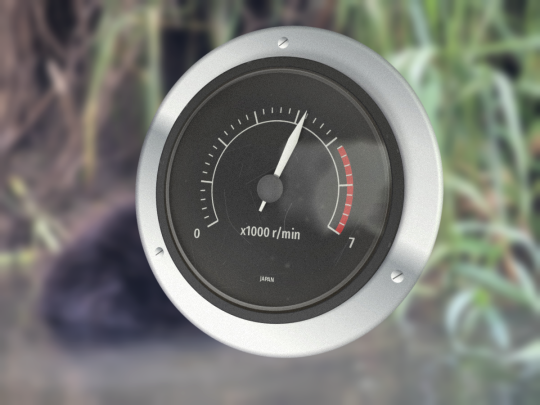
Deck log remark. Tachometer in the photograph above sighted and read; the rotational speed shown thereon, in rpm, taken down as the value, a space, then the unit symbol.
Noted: 4200 rpm
